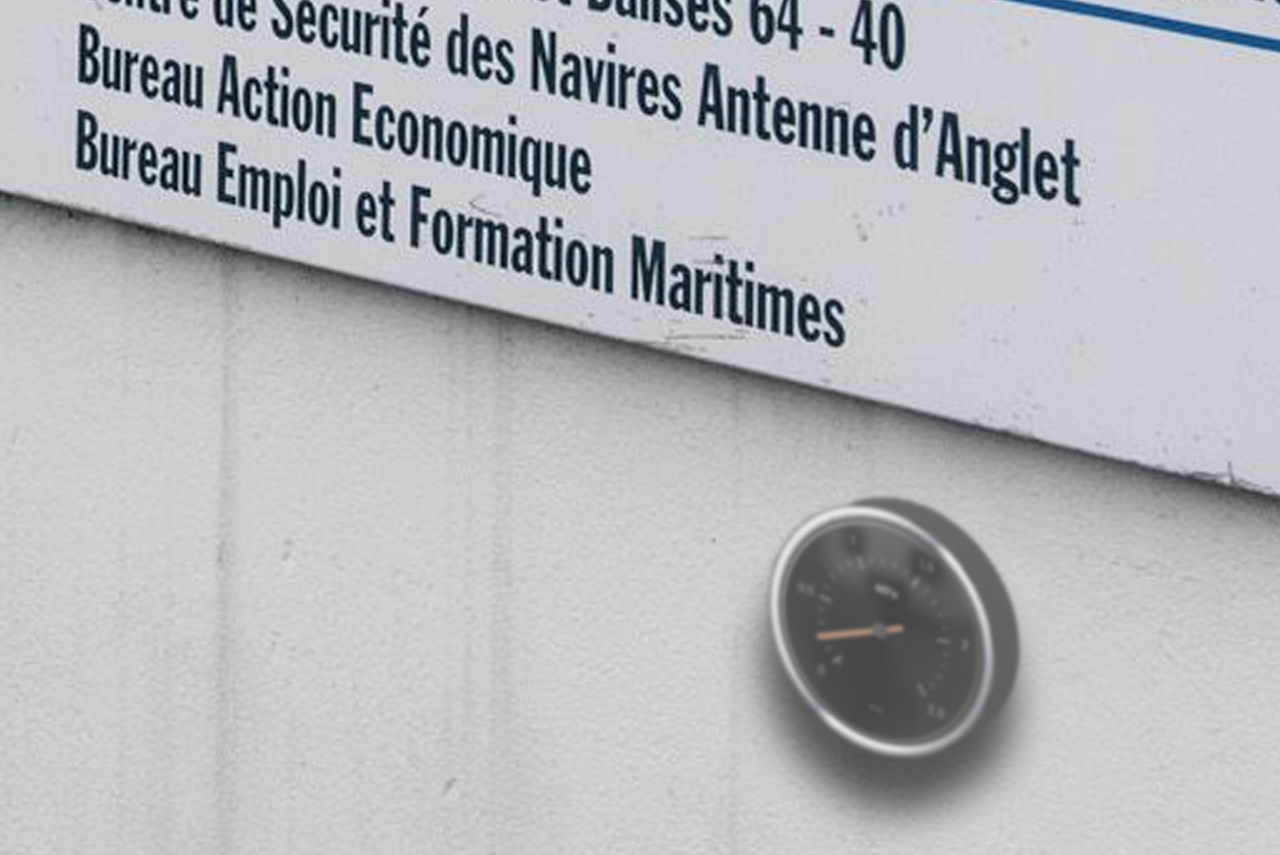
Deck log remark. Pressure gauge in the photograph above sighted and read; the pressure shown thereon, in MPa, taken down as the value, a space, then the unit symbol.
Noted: 0.2 MPa
